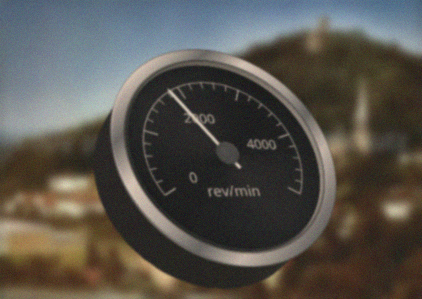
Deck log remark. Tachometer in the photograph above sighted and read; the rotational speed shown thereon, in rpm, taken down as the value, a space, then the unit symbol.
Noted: 1800 rpm
